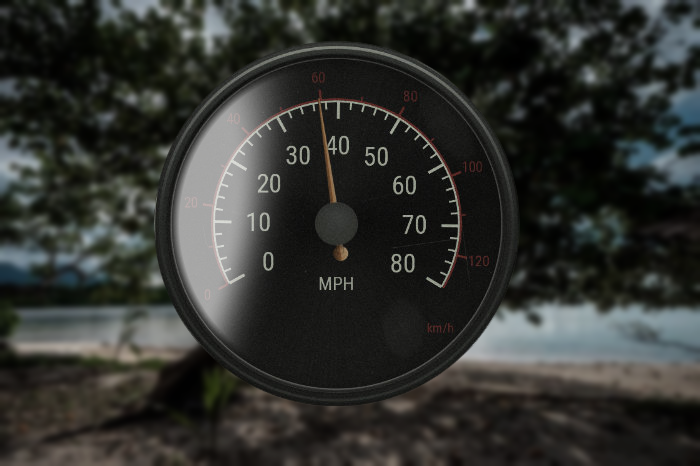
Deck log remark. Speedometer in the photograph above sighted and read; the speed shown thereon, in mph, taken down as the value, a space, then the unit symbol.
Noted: 37 mph
